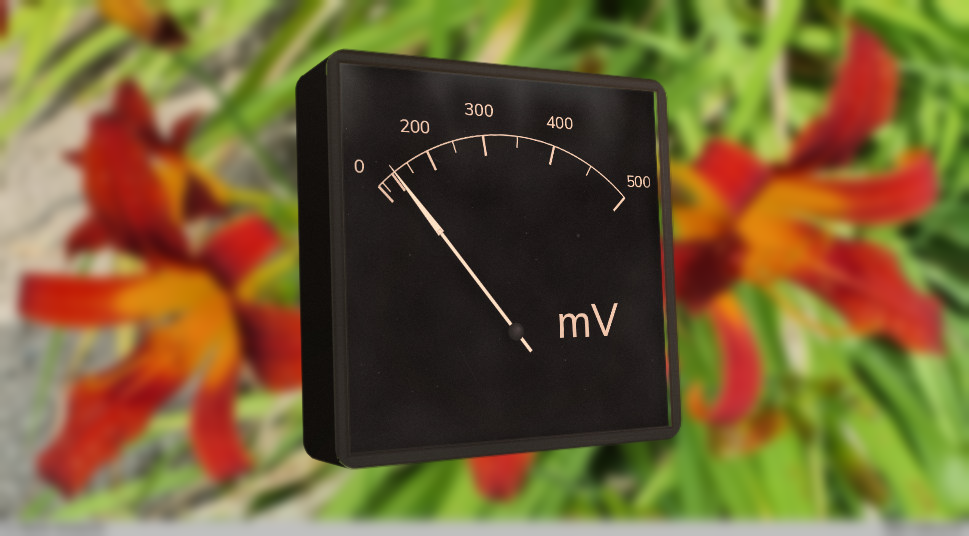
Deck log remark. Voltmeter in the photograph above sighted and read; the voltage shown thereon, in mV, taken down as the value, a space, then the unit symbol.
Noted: 100 mV
